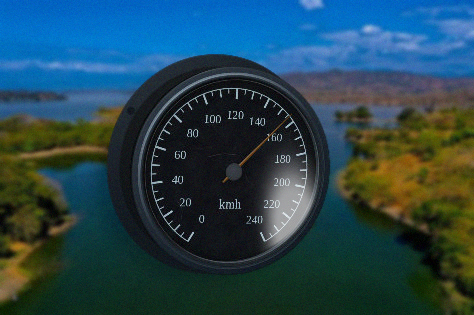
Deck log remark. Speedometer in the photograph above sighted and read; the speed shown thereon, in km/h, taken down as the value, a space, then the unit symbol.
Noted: 155 km/h
